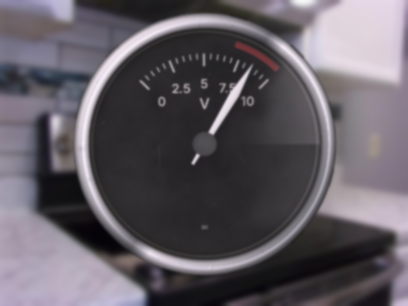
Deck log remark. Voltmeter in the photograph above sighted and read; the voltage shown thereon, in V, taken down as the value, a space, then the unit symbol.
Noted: 8.5 V
